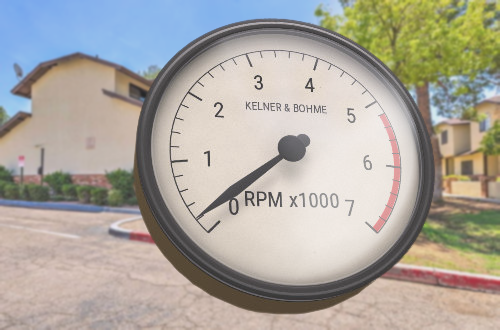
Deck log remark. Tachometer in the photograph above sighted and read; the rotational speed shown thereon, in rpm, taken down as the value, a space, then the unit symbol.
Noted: 200 rpm
